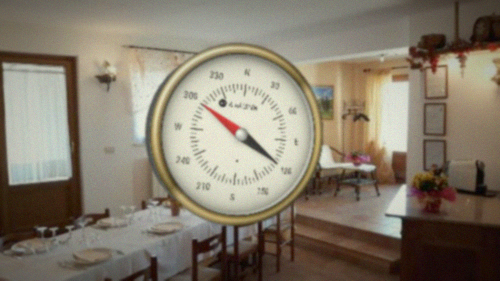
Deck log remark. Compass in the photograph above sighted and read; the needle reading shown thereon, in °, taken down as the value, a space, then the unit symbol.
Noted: 300 °
